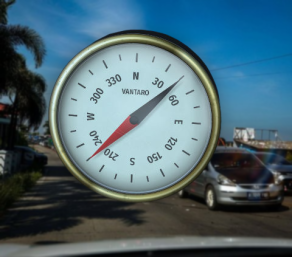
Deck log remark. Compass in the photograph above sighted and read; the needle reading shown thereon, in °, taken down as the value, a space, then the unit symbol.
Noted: 225 °
